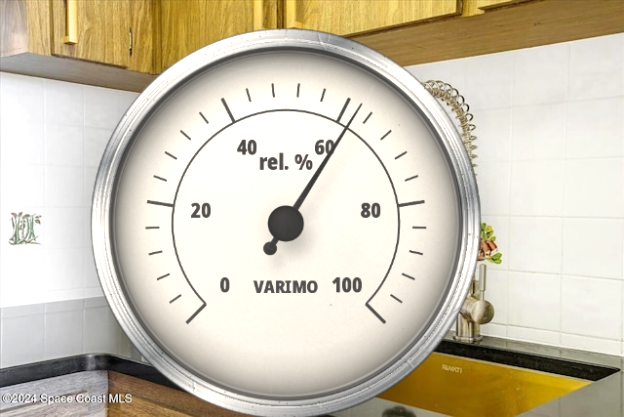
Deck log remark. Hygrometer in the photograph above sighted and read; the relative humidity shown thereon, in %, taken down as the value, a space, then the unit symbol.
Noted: 62 %
